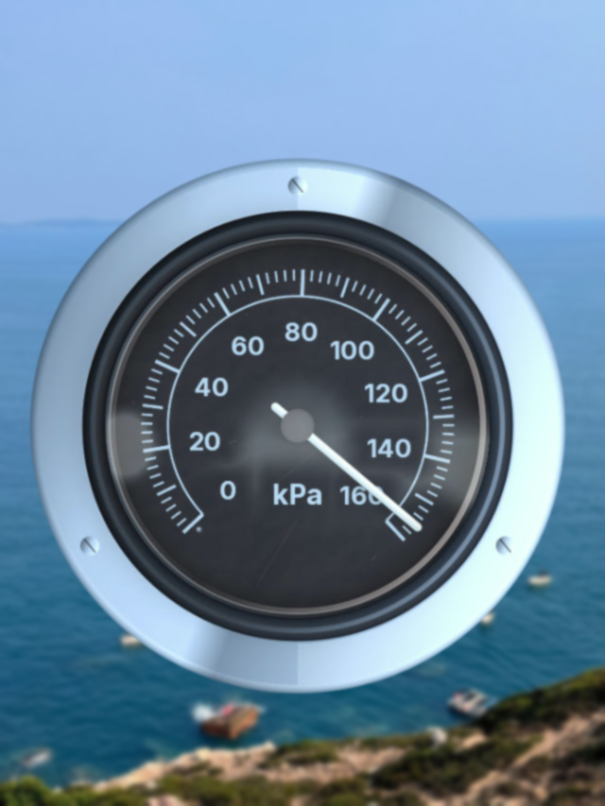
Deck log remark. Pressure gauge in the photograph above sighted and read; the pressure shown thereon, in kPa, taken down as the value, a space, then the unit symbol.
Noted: 156 kPa
